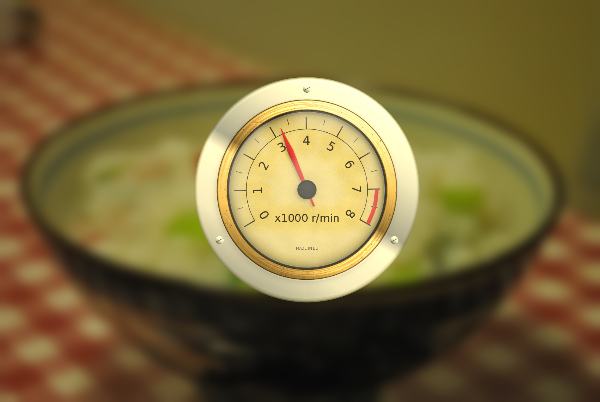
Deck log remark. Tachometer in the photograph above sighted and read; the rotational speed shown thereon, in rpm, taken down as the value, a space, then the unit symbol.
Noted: 3250 rpm
